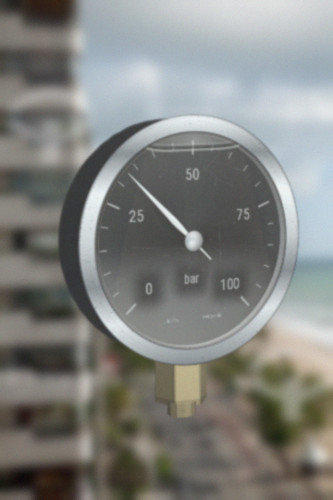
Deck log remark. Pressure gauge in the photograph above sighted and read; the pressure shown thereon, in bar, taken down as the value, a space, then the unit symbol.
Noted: 32.5 bar
